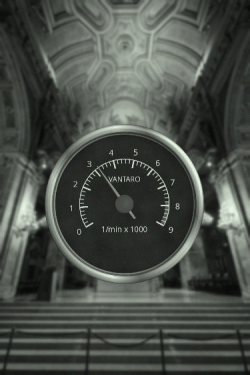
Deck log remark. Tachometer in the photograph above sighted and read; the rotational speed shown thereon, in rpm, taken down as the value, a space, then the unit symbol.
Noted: 3200 rpm
